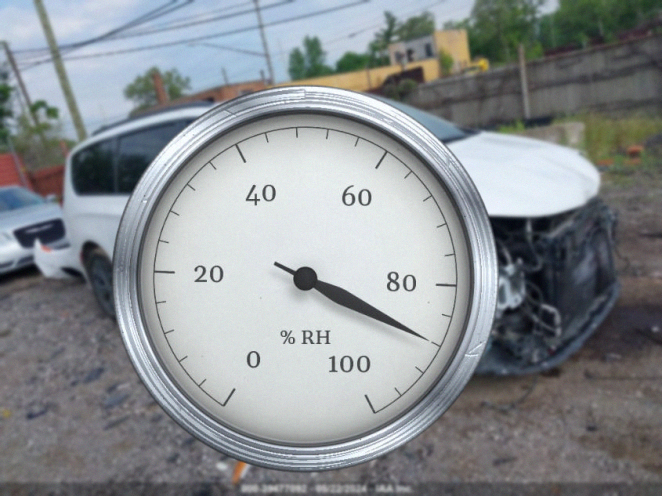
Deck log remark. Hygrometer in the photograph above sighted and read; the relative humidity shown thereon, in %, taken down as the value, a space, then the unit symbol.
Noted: 88 %
